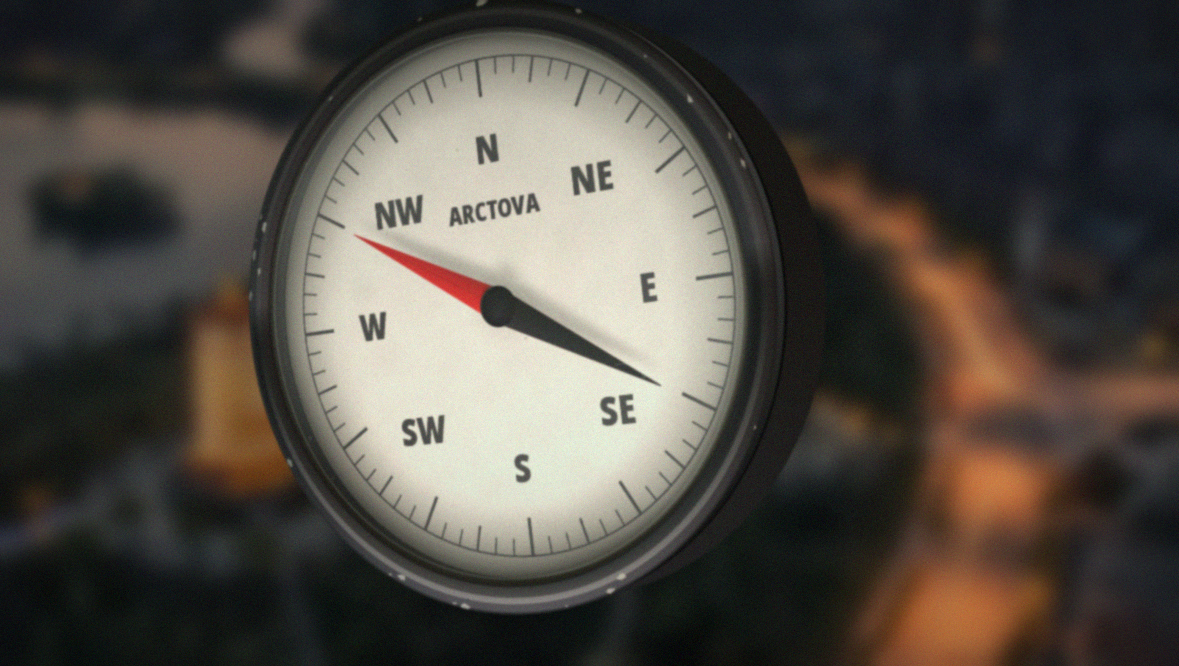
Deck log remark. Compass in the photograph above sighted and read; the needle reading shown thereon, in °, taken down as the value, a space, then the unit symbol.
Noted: 300 °
